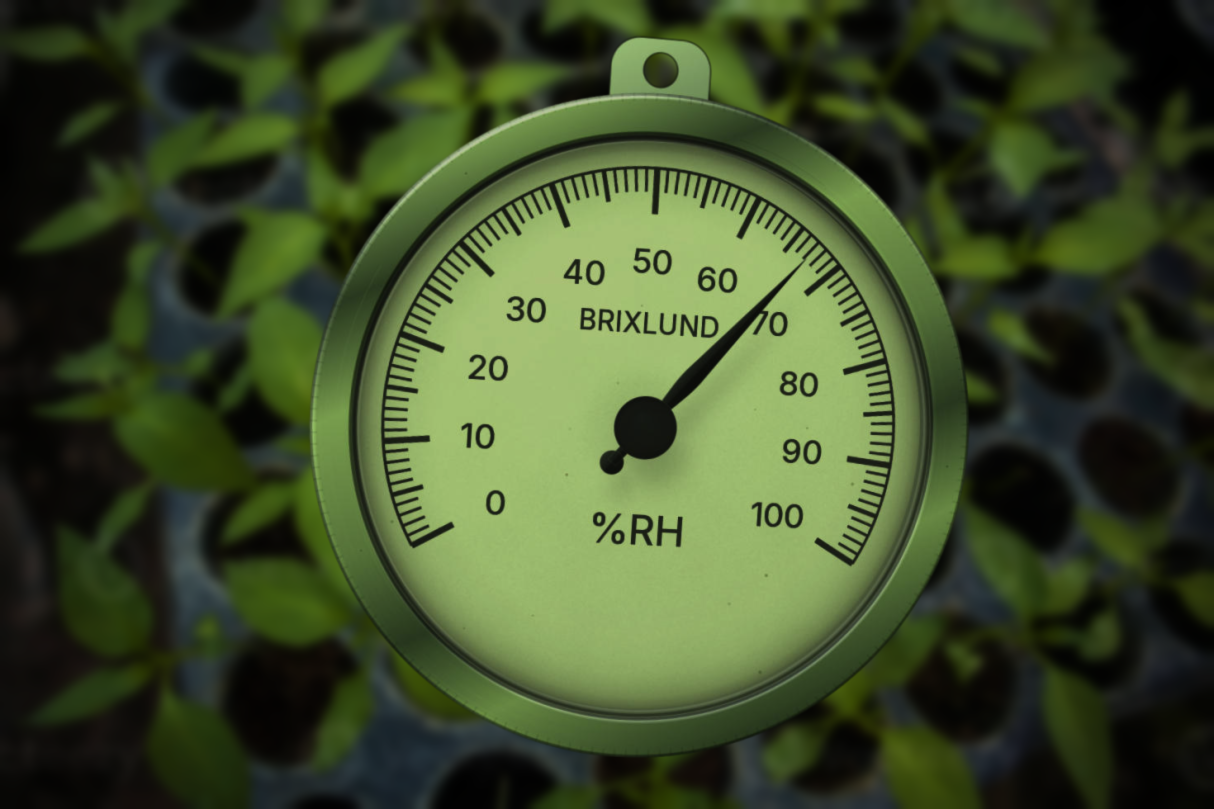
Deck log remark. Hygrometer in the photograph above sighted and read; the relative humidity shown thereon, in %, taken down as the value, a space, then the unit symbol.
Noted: 67 %
